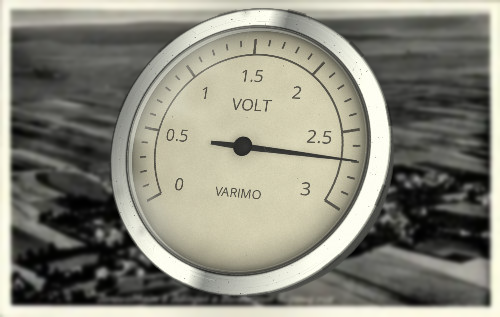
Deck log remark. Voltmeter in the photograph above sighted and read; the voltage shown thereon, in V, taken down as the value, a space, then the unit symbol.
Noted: 2.7 V
